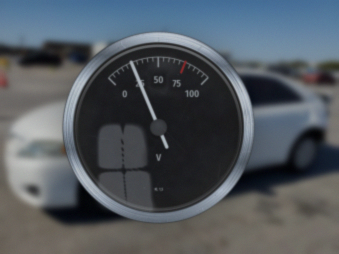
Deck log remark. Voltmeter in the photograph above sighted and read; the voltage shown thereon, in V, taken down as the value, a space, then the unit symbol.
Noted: 25 V
